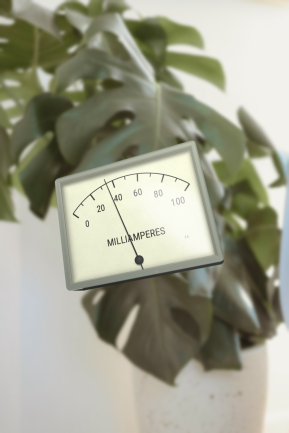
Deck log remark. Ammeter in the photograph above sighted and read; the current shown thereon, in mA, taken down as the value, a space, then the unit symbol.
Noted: 35 mA
